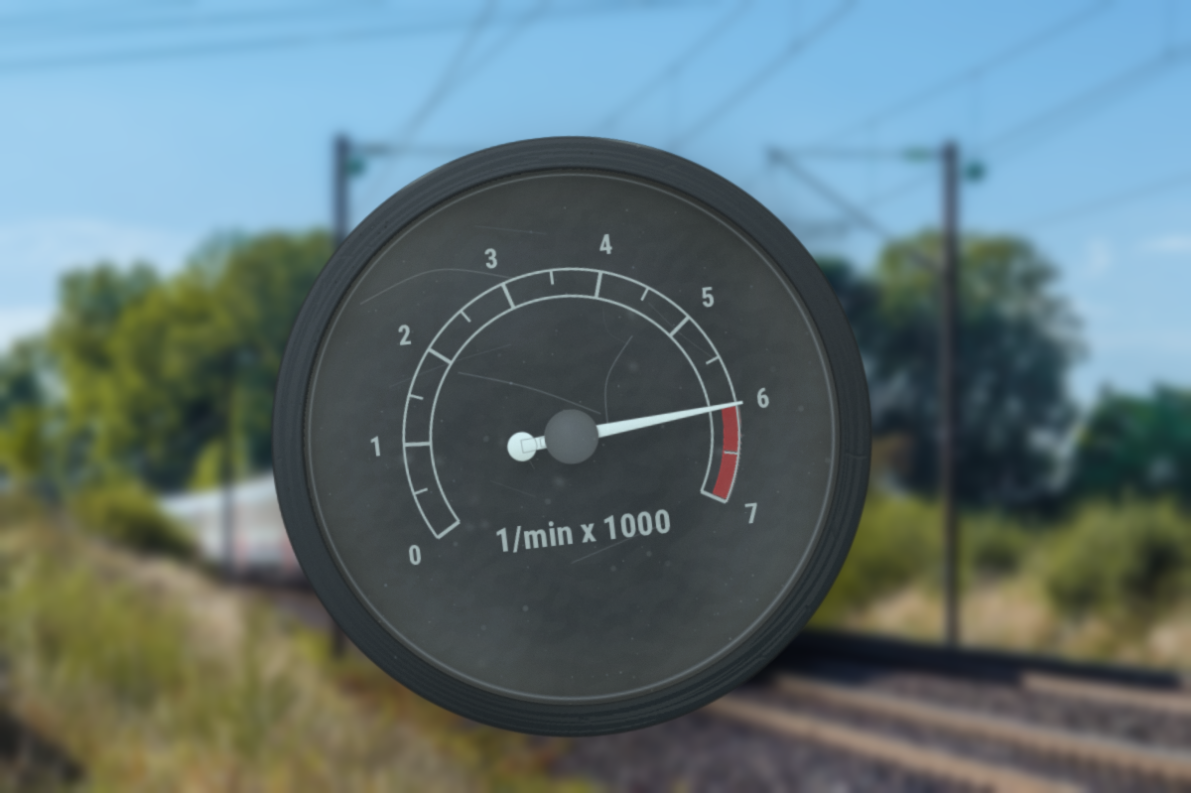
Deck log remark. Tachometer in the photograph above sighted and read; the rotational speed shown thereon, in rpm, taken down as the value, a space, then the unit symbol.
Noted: 6000 rpm
